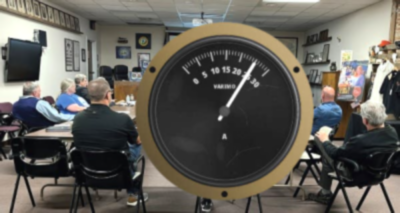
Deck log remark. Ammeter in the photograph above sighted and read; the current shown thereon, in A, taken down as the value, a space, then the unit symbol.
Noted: 25 A
